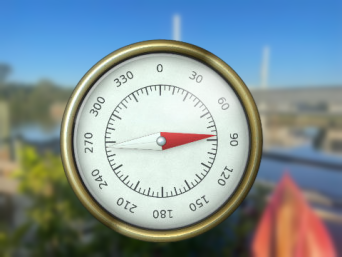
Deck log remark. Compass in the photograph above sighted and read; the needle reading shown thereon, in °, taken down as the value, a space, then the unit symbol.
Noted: 85 °
